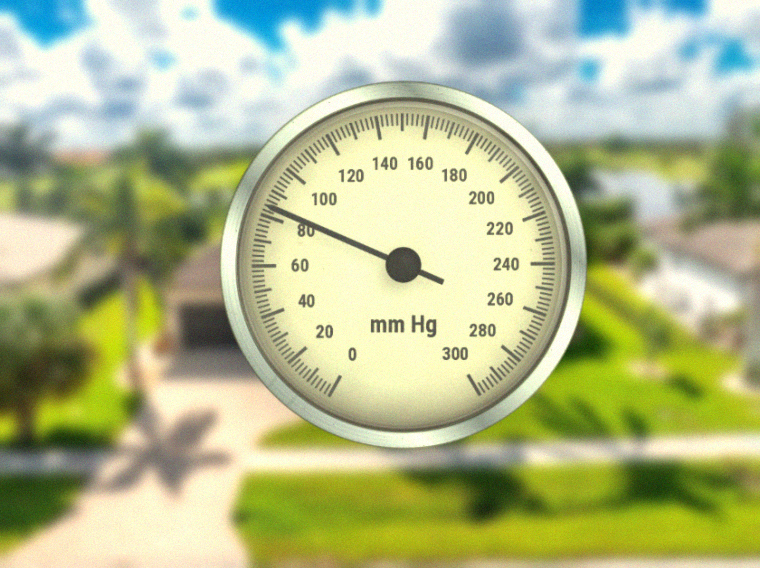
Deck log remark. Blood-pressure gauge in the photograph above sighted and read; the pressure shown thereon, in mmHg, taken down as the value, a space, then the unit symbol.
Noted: 84 mmHg
